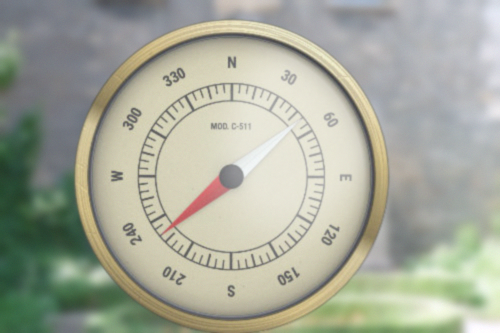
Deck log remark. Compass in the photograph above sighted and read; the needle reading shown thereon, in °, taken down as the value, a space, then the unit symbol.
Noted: 230 °
